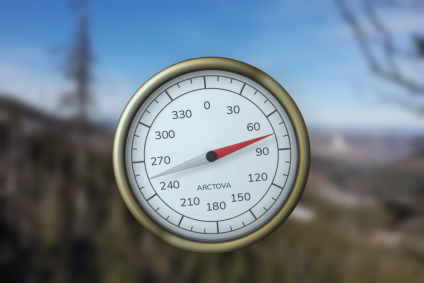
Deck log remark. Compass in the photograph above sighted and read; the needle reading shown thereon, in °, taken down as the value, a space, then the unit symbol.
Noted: 75 °
